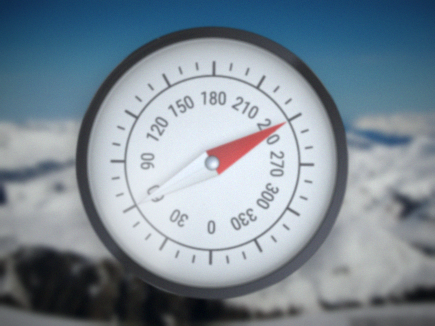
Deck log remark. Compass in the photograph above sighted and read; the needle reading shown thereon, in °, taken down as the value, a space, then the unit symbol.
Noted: 240 °
